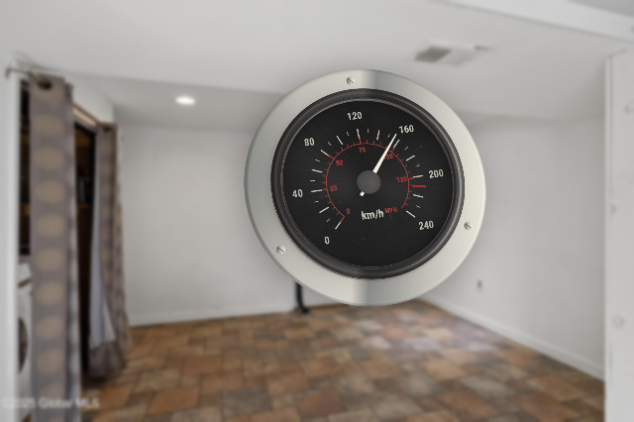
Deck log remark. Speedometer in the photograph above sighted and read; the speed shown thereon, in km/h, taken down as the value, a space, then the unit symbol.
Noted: 155 km/h
